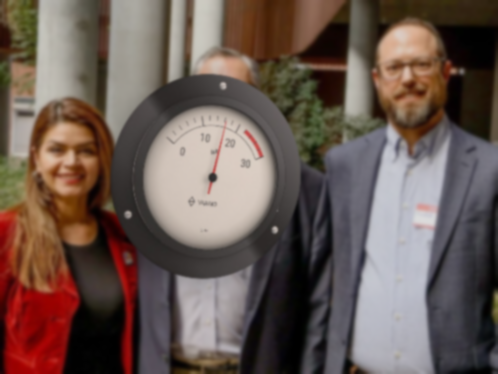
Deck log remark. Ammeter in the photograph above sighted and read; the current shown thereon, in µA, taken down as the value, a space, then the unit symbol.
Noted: 16 µA
